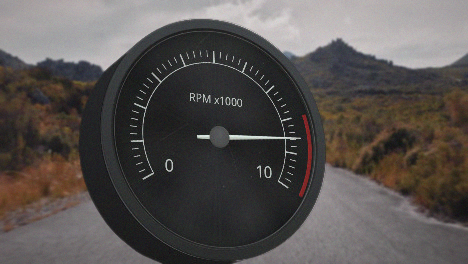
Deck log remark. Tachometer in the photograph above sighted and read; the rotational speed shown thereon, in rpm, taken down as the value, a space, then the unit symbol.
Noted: 8600 rpm
